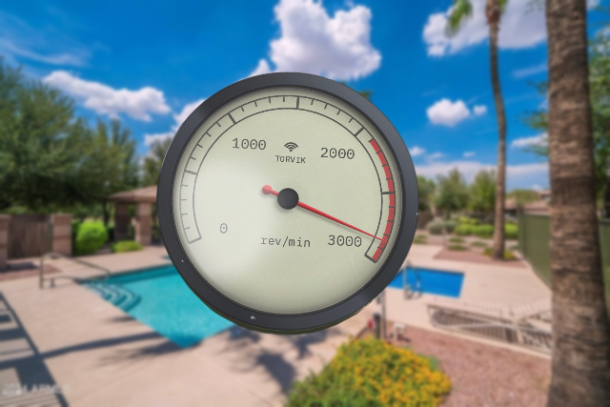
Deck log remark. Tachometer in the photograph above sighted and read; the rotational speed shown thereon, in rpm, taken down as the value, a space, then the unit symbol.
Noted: 2850 rpm
